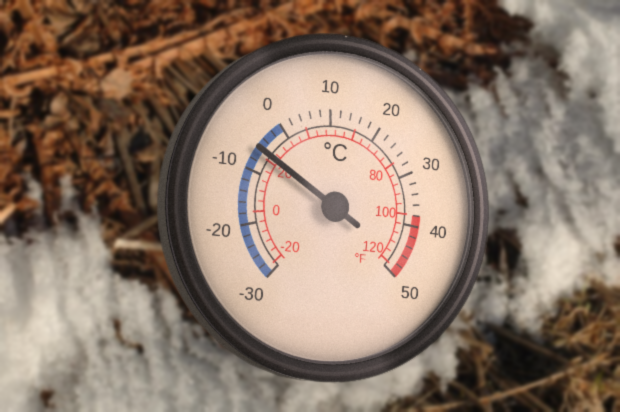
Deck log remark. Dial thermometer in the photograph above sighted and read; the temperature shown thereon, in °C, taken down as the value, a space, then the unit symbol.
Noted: -6 °C
